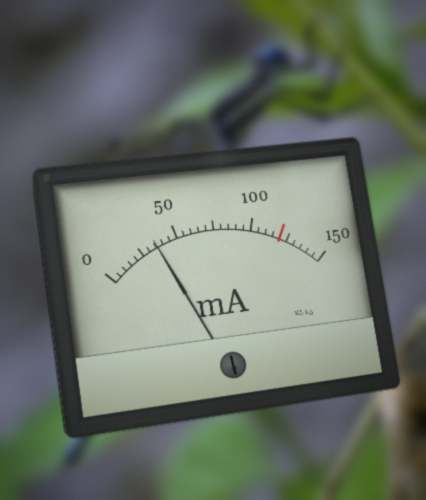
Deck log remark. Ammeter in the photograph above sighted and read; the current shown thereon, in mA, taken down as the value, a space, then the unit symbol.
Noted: 35 mA
